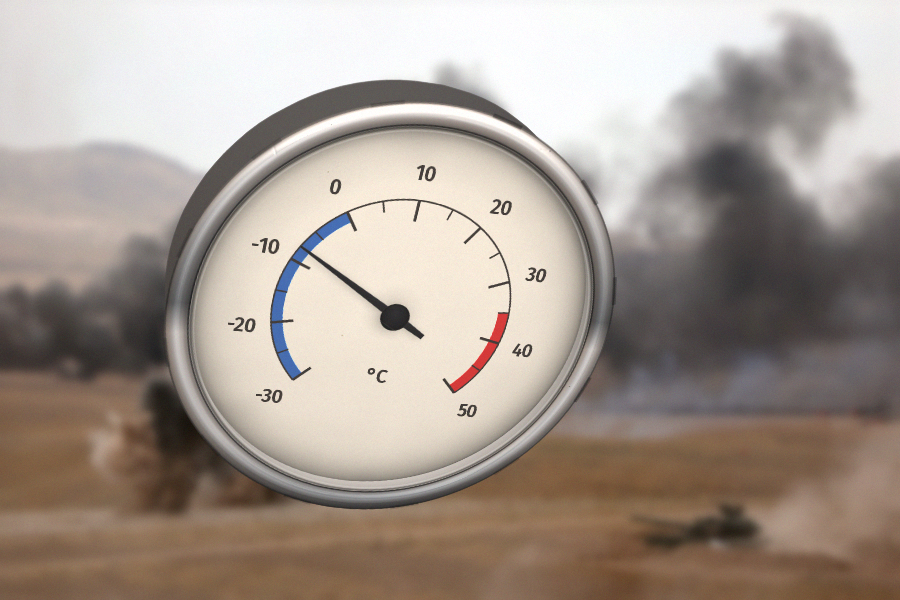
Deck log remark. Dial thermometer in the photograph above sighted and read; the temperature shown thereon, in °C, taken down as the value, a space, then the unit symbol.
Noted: -7.5 °C
